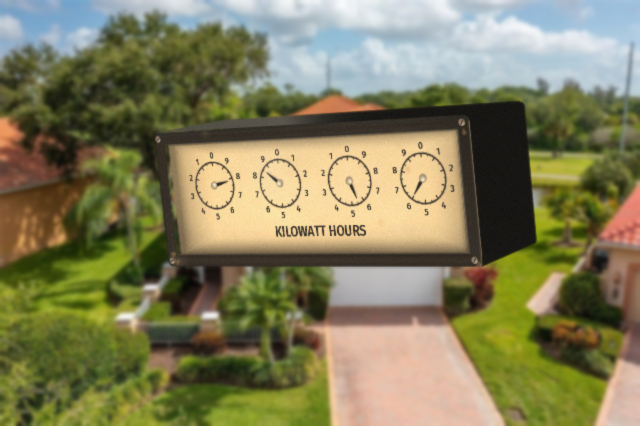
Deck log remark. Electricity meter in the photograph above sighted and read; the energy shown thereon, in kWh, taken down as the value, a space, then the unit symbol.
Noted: 7856 kWh
